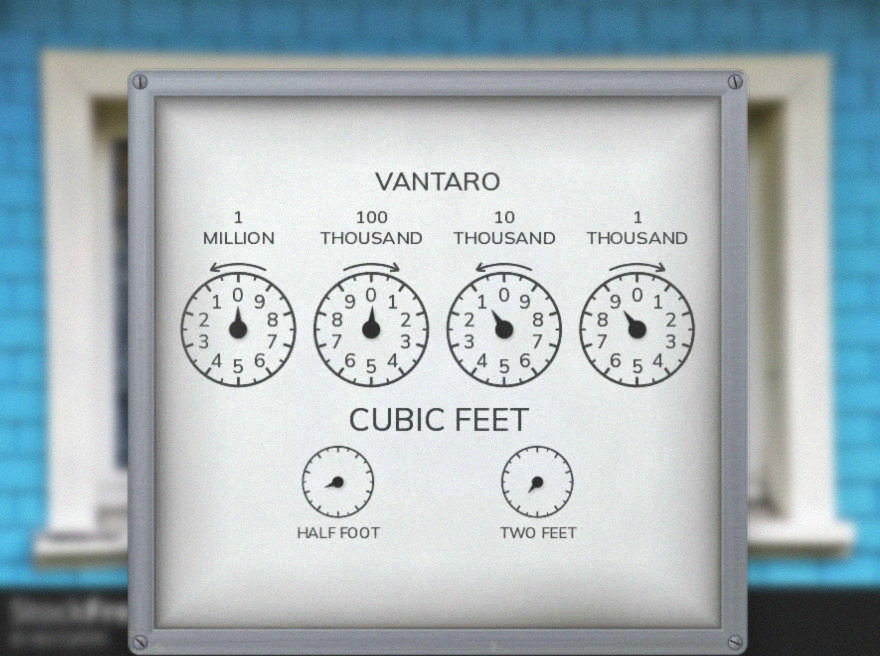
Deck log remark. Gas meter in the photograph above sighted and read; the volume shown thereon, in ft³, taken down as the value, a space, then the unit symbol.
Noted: 900 ft³
